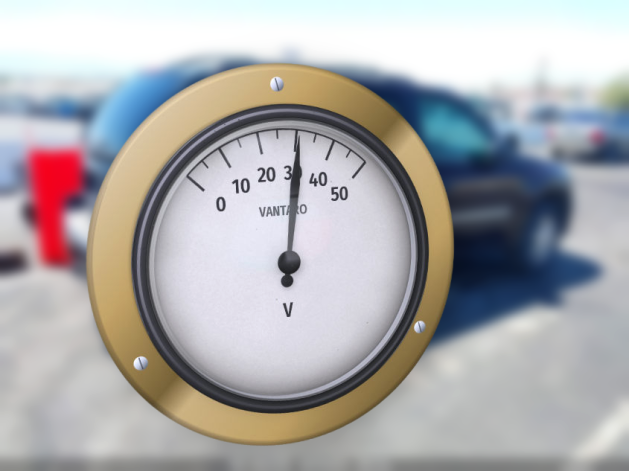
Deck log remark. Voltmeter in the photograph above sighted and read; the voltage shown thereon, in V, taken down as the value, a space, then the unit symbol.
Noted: 30 V
